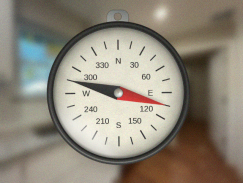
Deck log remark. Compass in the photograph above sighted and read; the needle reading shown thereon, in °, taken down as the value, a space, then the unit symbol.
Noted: 105 °
